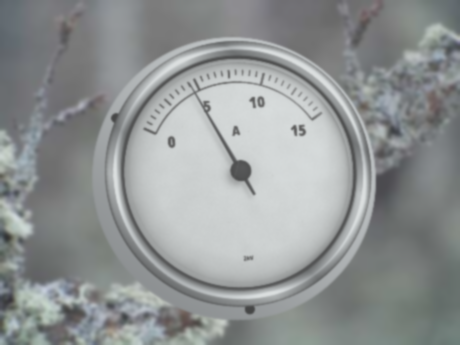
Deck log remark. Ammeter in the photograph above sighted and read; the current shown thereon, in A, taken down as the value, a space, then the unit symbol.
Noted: 4.5 A
